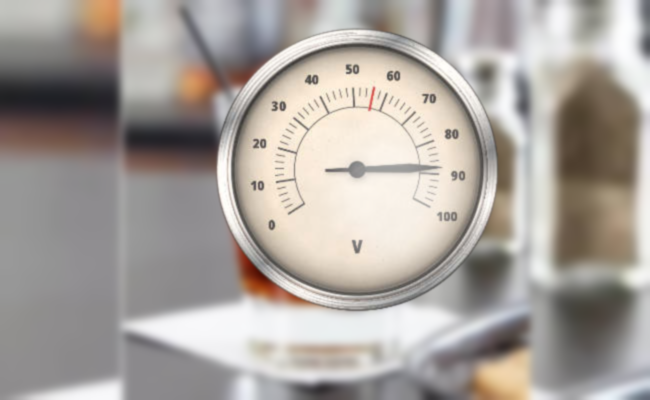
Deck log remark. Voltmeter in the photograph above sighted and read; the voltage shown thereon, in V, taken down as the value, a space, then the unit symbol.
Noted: 88 V
